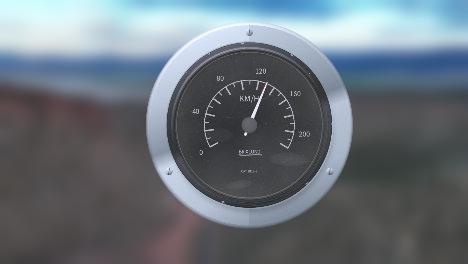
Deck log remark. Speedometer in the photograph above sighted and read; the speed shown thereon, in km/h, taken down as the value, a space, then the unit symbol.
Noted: 130 km/h
